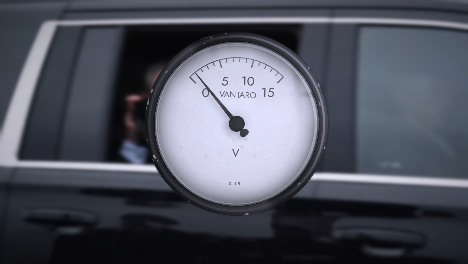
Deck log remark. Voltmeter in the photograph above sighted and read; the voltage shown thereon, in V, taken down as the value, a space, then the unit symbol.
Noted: 1 V
